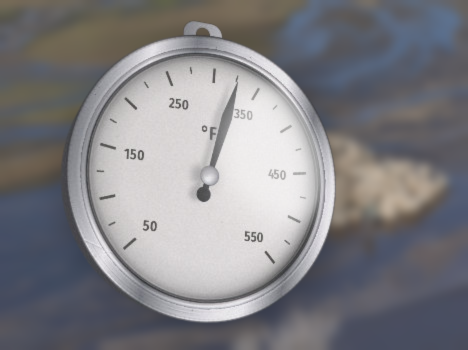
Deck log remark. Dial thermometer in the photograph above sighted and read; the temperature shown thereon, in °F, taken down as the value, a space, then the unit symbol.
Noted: 325 °F
